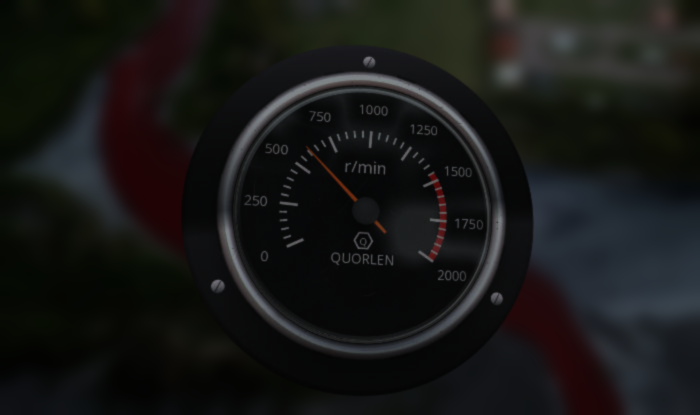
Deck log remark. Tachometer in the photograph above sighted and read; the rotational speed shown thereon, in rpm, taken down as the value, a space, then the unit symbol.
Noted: 600 rpm
